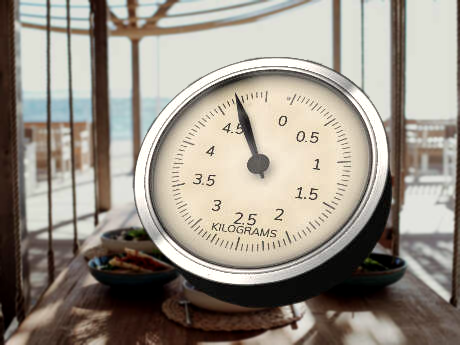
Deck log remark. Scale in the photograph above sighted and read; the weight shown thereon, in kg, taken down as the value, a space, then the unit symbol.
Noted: 4.7 kg
